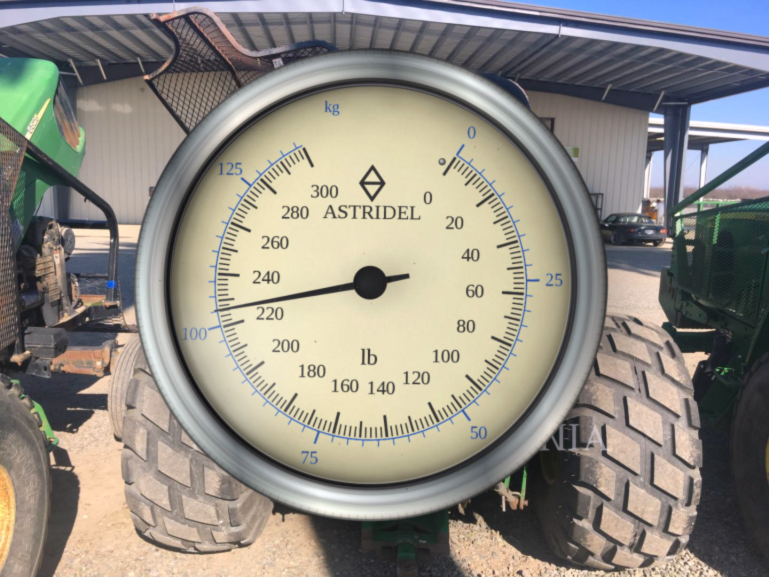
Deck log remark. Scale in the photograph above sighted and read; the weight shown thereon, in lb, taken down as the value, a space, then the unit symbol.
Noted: 226 lb
